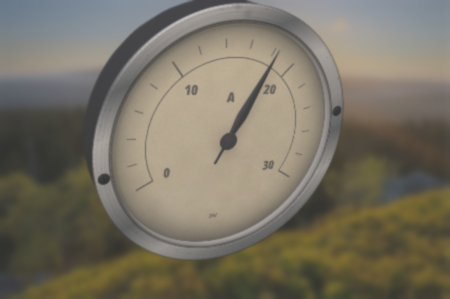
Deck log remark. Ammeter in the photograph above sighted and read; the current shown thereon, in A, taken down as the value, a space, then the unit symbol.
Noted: 18 A
